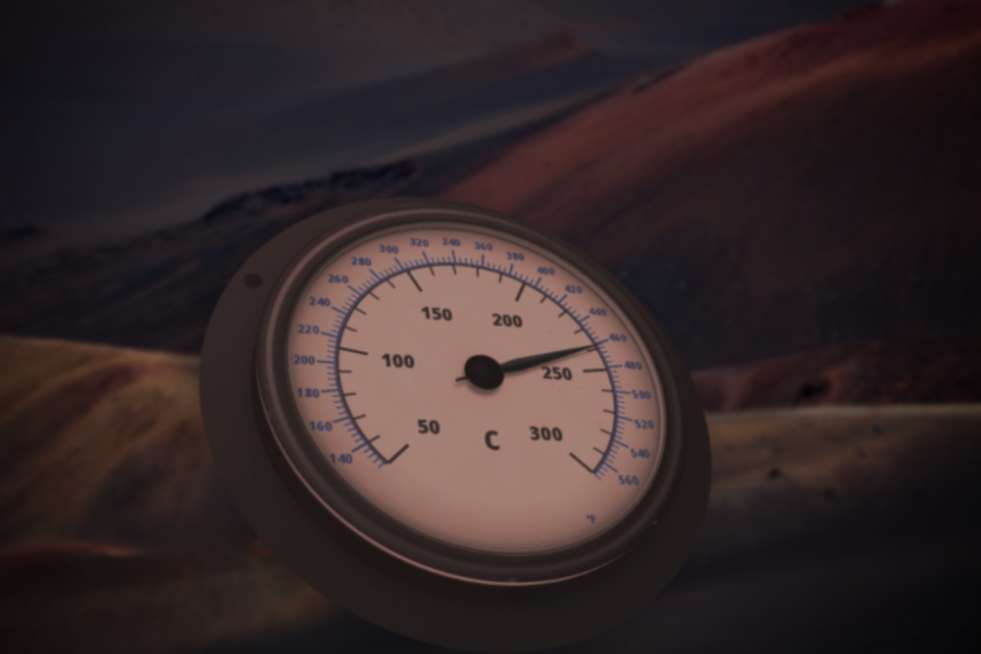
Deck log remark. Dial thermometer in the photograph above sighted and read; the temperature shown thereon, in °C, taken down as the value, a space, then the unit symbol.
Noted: 240 °C
